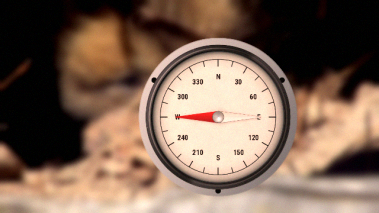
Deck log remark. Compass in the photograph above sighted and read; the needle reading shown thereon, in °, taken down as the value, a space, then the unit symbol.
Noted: 270 °
